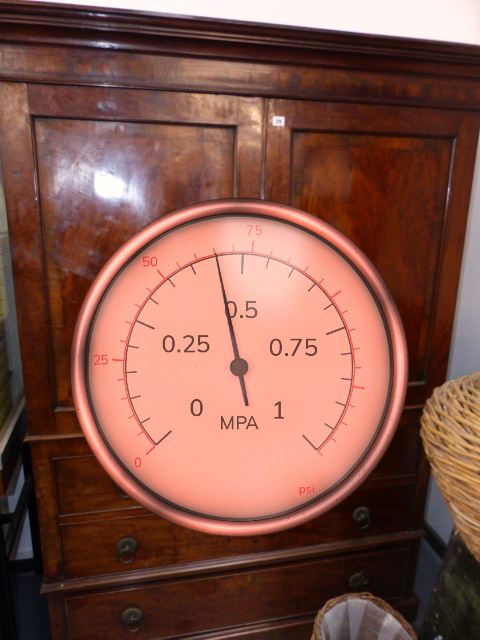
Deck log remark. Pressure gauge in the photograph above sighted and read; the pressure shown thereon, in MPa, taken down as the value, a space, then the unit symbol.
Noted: 0.45 MPa
